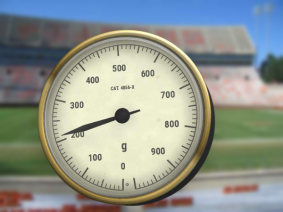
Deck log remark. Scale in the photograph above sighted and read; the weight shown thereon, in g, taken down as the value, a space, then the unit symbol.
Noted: 210 g
